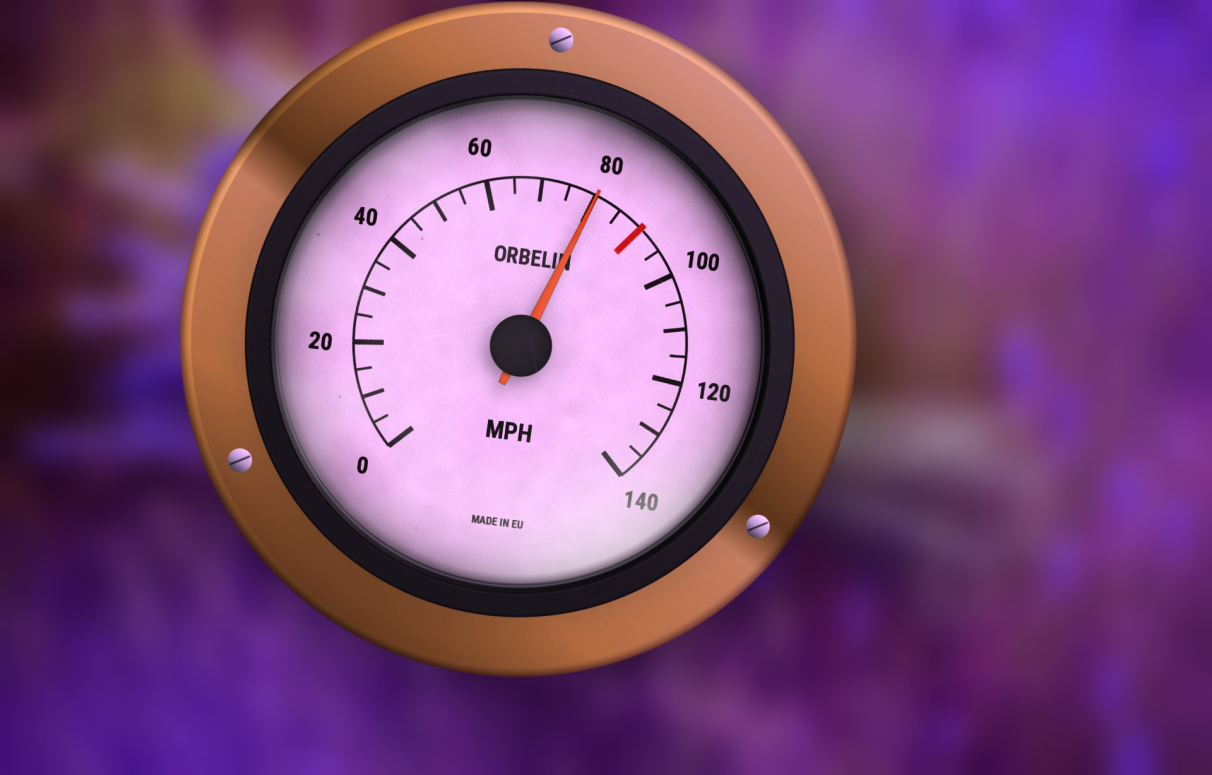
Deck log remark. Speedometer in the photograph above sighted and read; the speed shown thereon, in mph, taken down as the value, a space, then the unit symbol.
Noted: 80 mph
